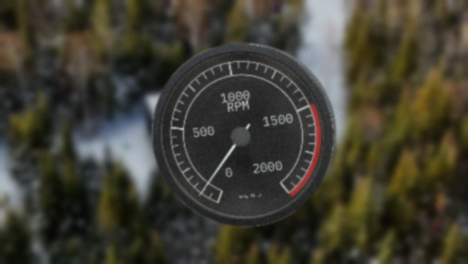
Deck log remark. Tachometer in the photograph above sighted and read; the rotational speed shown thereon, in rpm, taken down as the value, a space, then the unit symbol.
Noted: 100 rpm
